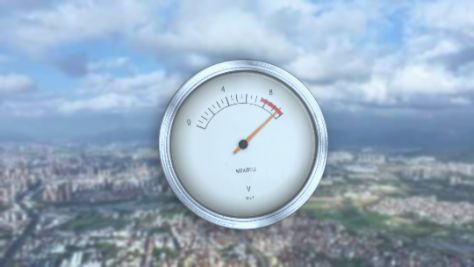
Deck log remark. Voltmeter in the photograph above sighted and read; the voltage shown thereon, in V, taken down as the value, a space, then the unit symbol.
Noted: 9.5 V
